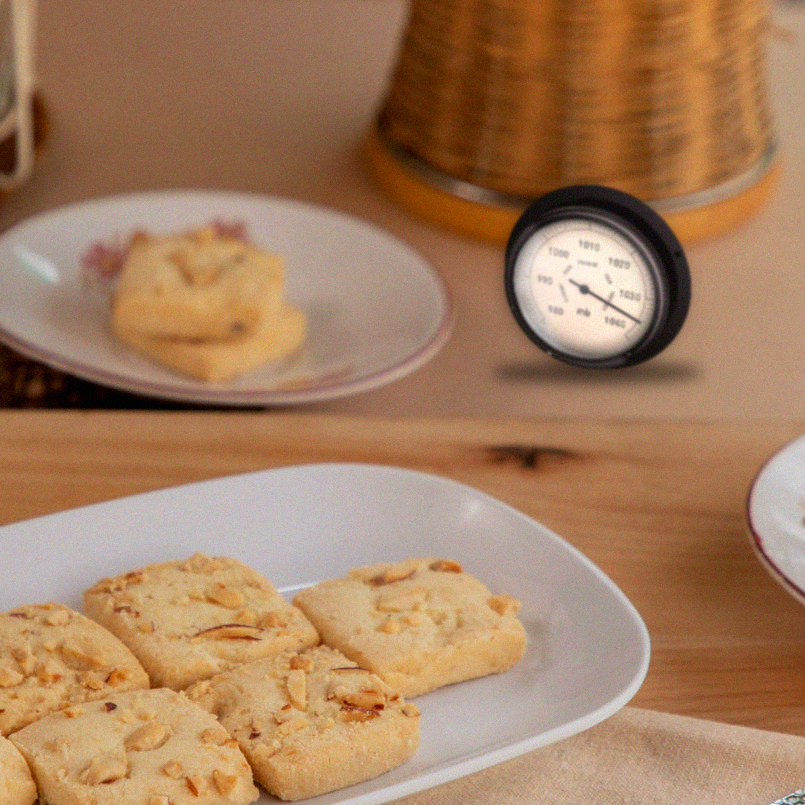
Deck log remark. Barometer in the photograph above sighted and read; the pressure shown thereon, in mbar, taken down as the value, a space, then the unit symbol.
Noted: 1035 mbar
